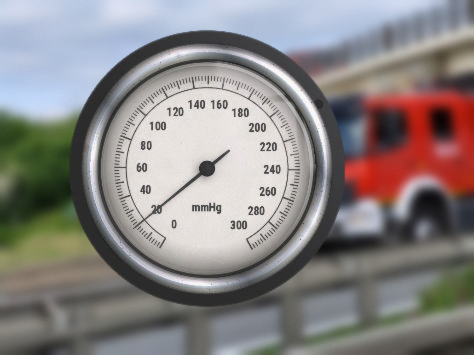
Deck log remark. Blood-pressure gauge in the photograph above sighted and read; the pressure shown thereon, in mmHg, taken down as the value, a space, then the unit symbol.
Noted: 20 mmHg
